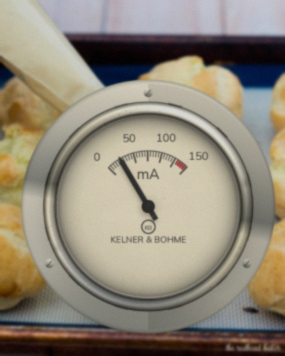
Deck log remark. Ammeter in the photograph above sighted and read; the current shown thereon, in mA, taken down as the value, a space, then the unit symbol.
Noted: 25 mA
